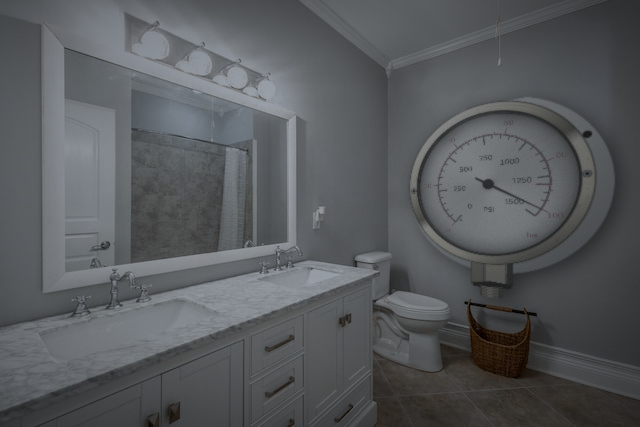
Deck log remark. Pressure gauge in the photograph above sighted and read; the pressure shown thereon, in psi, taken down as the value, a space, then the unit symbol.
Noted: 1450 psi
